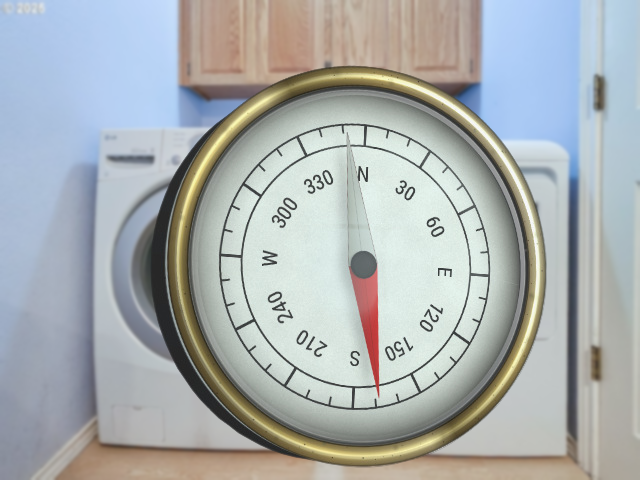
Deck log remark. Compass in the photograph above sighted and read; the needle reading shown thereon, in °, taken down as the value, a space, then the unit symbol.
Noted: 170 °
